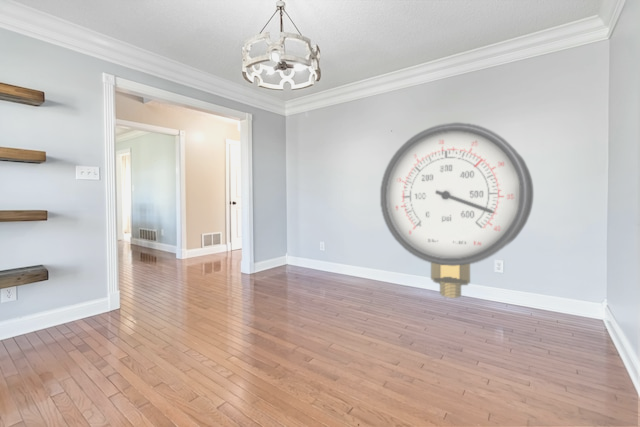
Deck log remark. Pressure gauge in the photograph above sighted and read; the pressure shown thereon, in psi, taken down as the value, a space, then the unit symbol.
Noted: 550 psi
